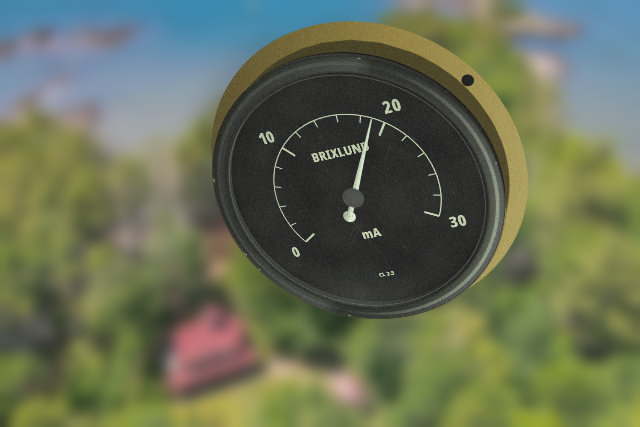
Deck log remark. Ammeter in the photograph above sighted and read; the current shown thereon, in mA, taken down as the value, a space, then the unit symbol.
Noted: 19 mA
